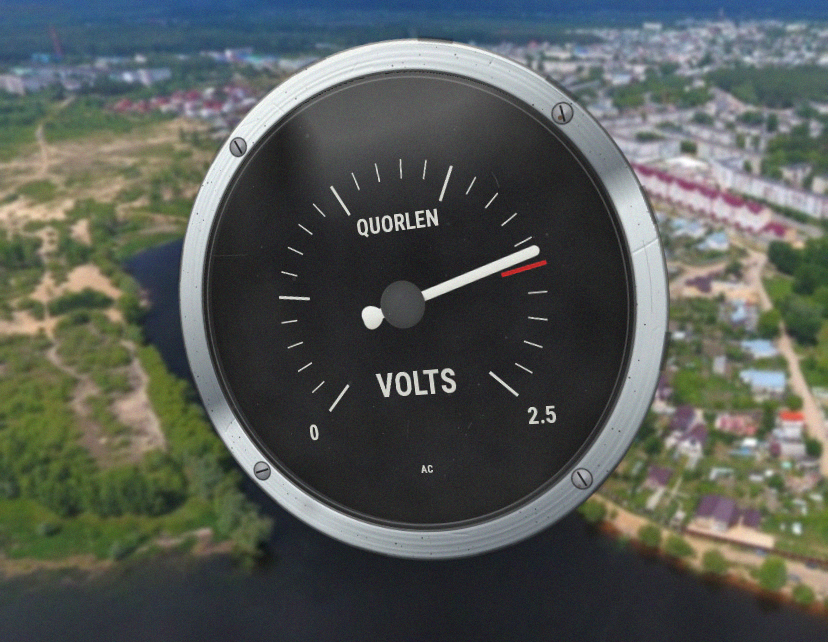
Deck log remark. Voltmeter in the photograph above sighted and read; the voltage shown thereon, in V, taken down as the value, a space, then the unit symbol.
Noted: 1.95 V
